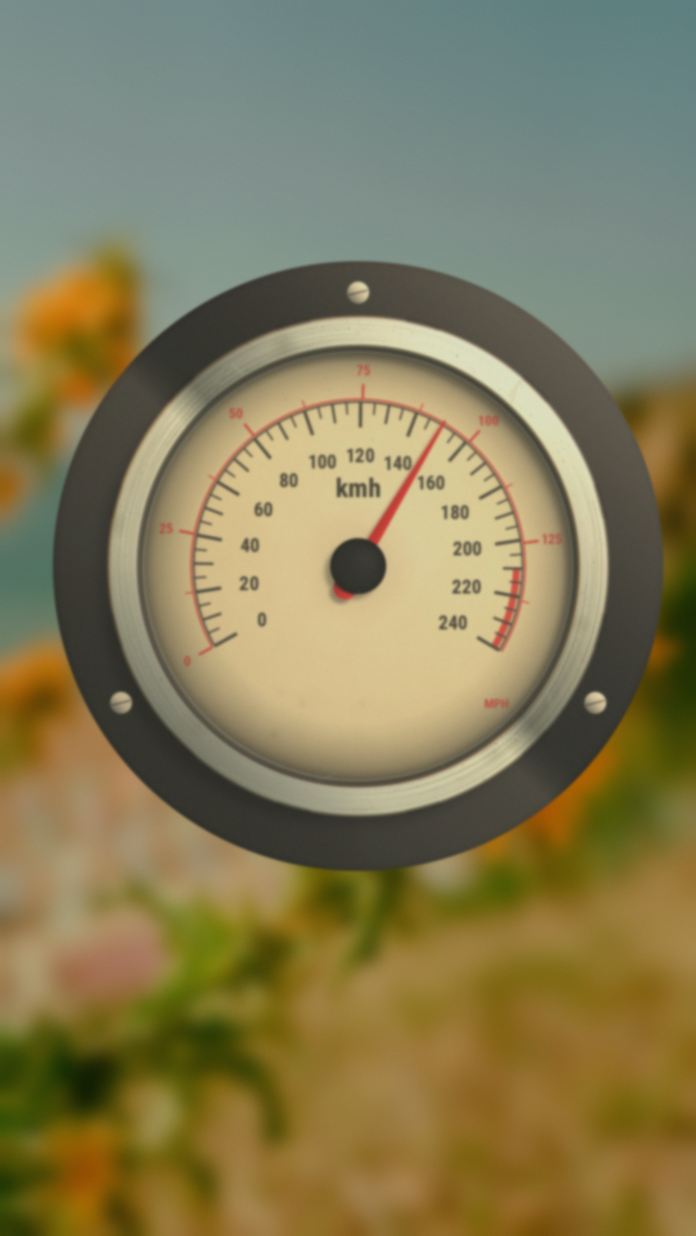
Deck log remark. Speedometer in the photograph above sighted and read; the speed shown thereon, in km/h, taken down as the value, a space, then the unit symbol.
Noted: 150 km/h
